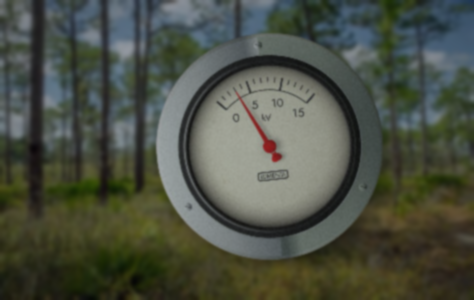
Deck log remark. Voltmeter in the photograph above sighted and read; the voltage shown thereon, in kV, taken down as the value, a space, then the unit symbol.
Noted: 3 kV
